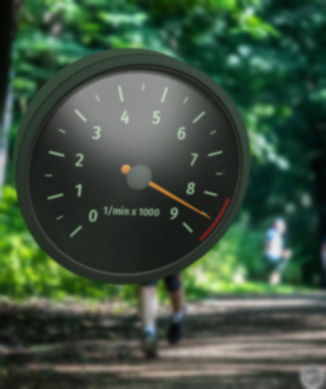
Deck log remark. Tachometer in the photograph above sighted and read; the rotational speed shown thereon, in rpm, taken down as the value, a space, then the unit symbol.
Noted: 8500 rpm
